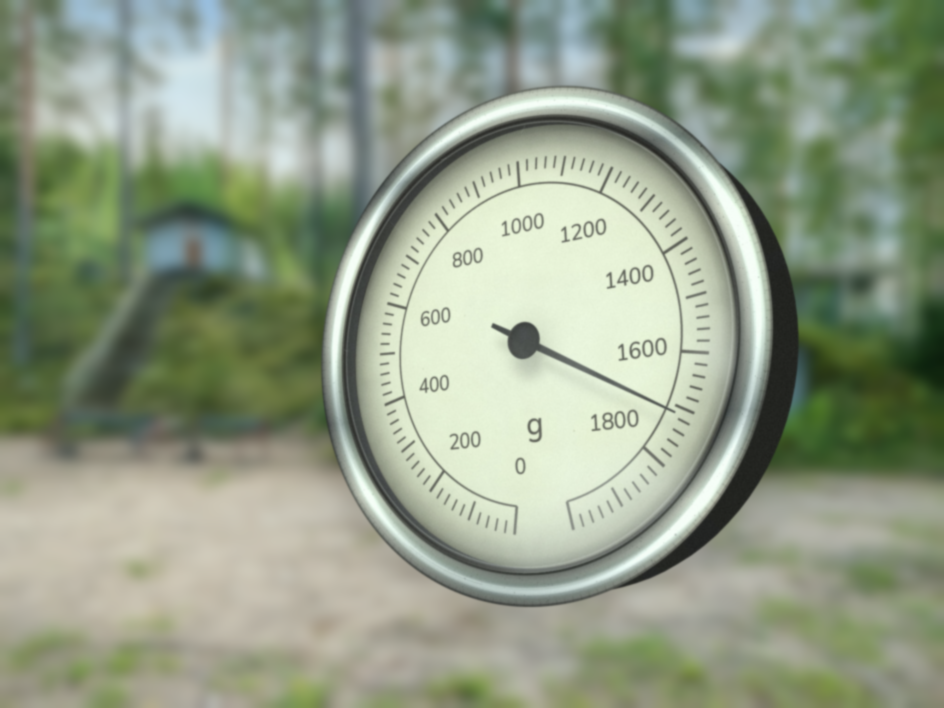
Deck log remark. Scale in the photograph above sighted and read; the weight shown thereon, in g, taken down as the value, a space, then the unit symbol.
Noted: 1710 g
